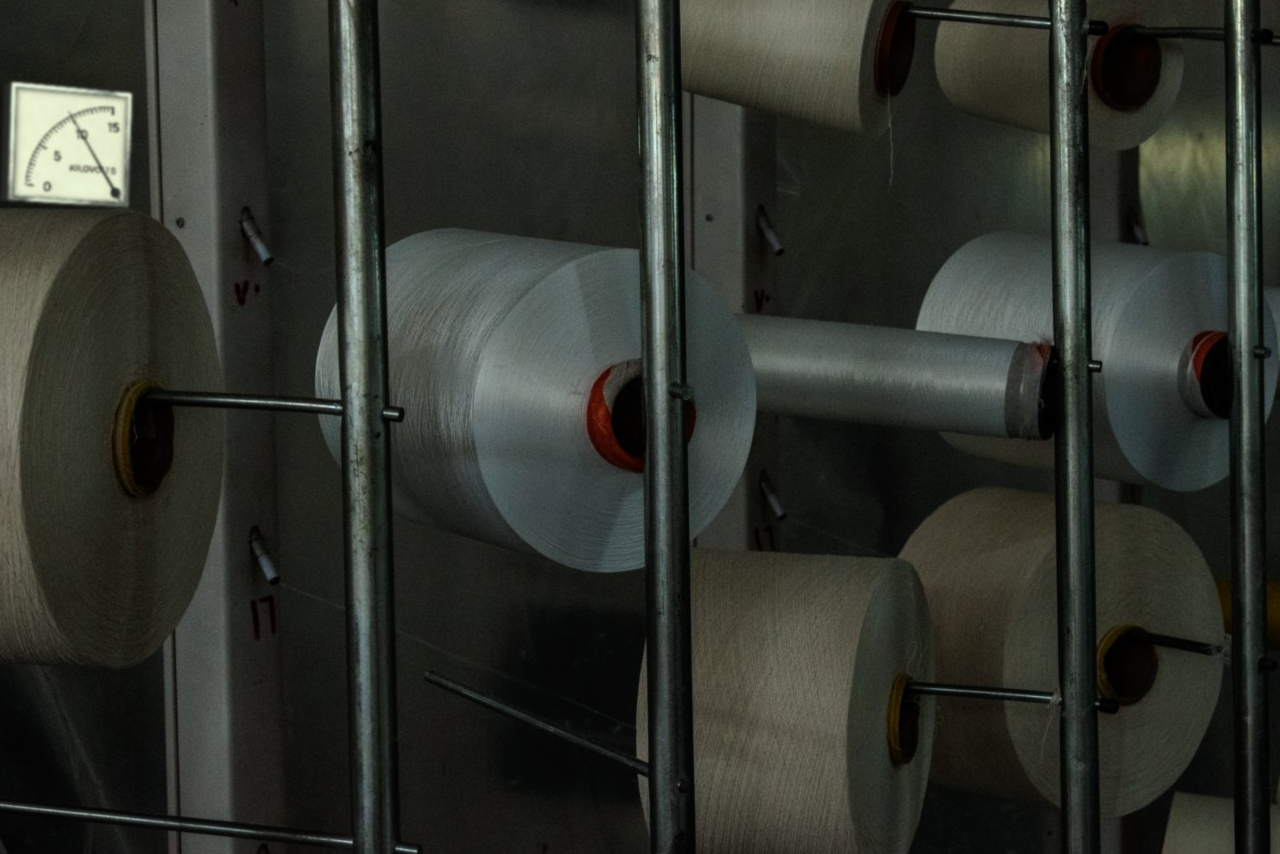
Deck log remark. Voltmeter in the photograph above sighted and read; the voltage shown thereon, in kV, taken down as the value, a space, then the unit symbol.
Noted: 10 kV
